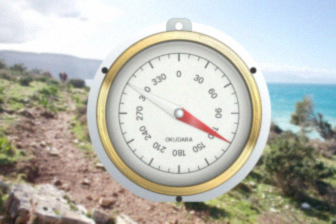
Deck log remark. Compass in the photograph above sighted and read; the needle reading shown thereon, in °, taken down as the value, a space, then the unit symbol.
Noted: 120 °
